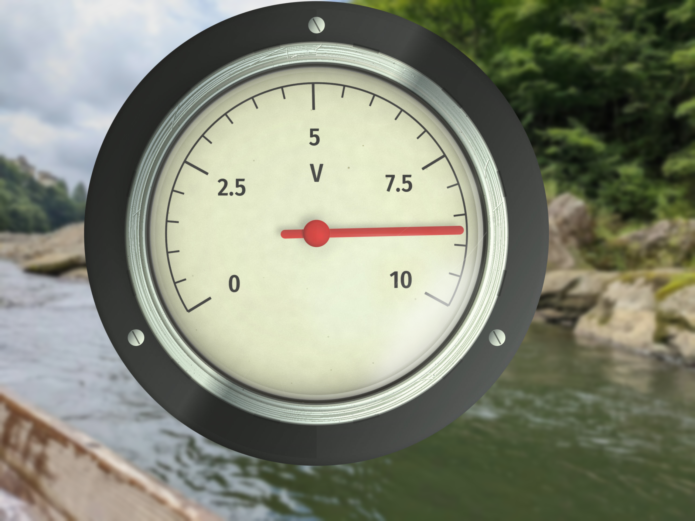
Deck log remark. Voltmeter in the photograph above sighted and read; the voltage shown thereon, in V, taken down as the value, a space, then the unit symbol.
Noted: 8.75 V
